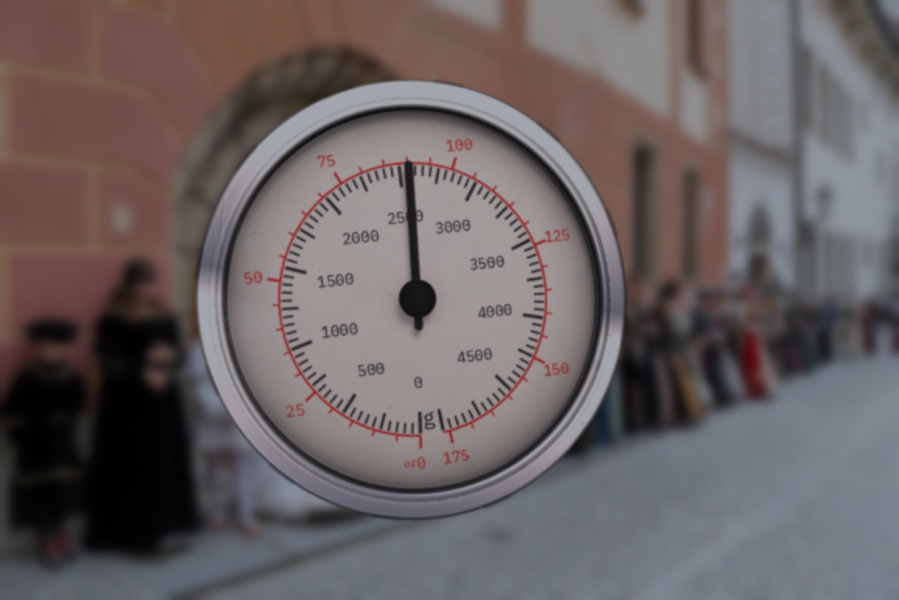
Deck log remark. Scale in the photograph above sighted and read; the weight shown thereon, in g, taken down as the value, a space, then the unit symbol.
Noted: 2550 g
